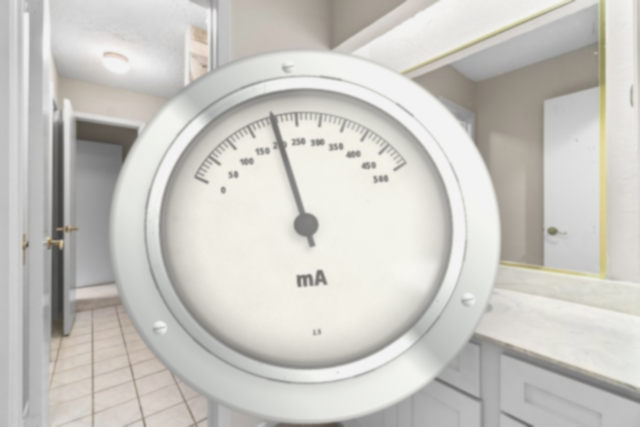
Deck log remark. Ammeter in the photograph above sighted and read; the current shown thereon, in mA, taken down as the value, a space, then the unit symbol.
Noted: 200 mA
